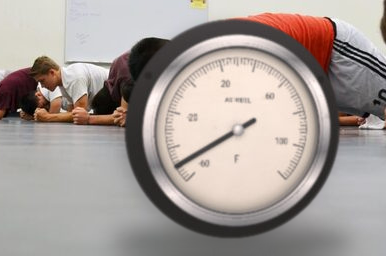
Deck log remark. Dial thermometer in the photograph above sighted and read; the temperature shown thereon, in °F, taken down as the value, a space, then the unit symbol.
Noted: -50 °F
